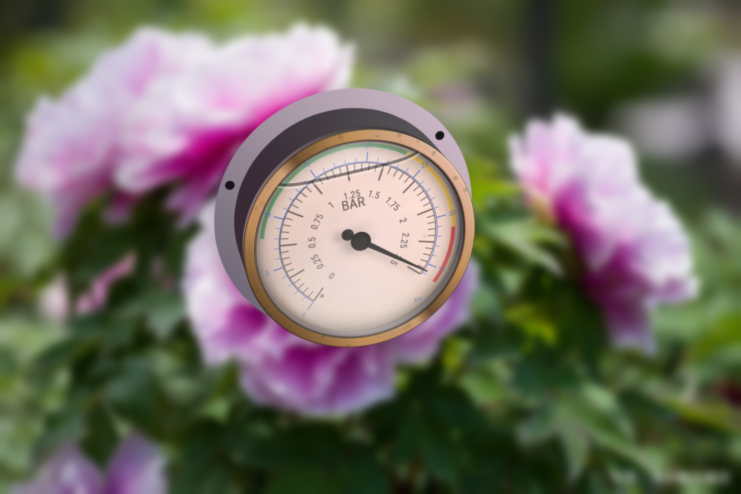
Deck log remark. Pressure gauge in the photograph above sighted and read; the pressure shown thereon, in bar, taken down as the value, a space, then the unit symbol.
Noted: 2.45 bar
